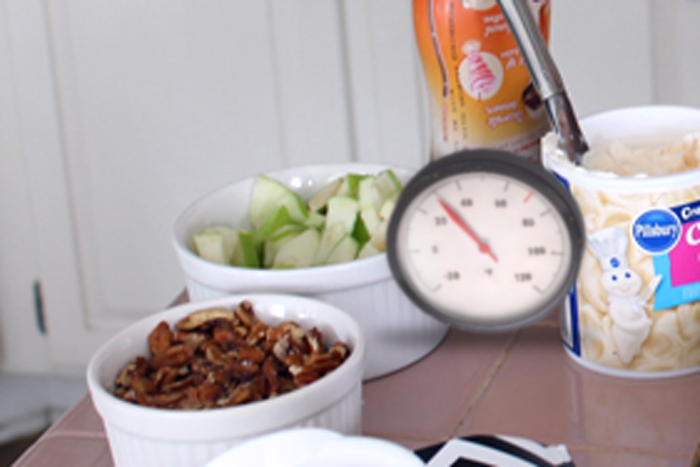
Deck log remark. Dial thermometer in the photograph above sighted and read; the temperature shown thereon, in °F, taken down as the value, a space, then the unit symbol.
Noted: 30 °F
